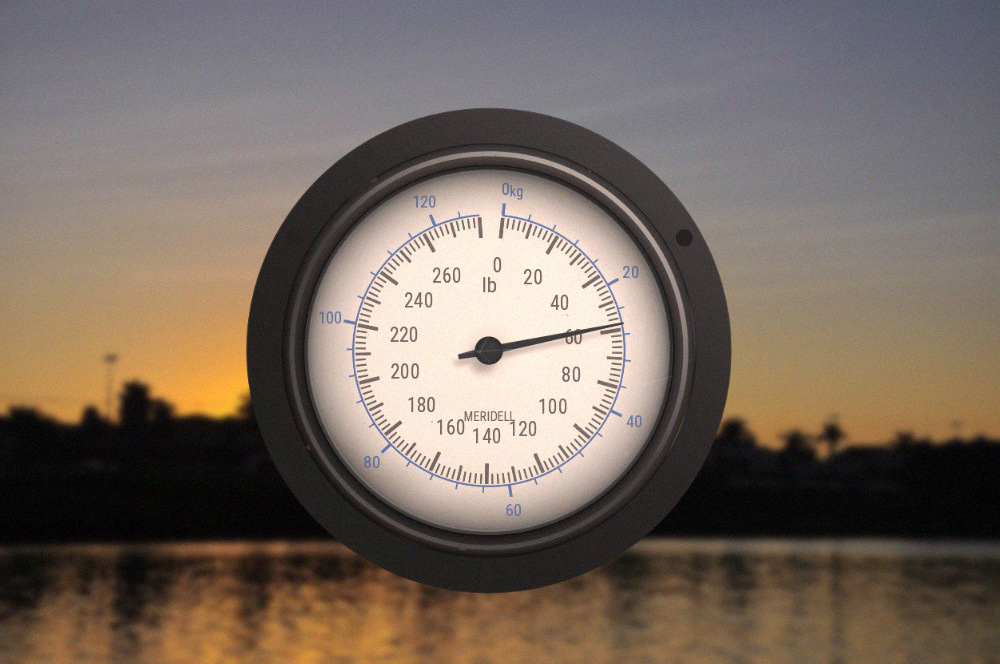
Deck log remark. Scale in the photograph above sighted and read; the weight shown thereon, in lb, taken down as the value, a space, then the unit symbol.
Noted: 58 lb
